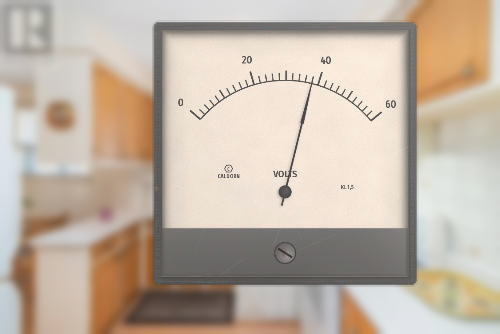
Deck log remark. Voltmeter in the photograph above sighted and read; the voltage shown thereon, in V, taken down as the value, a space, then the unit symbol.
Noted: 38 V
